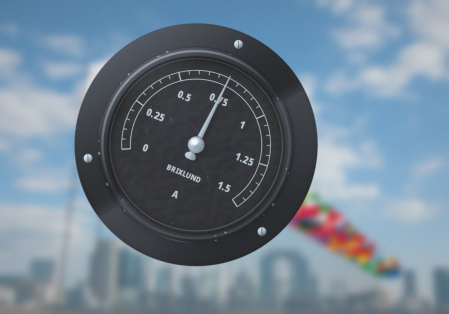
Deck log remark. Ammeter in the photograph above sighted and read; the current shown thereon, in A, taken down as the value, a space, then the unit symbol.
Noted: 0.75 A
